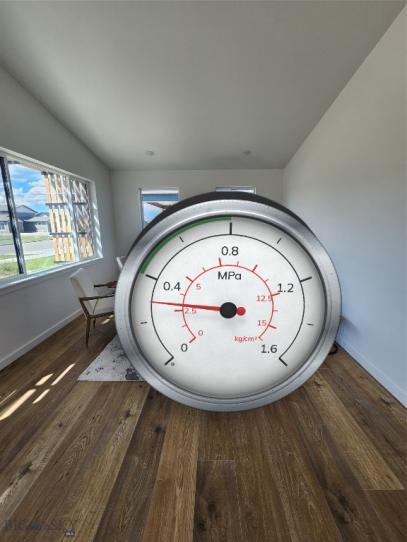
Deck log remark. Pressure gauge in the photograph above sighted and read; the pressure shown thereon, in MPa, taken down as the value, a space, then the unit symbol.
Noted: 0.3 MPa
